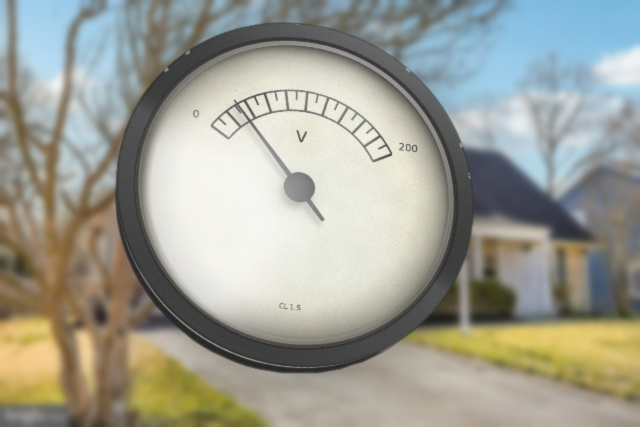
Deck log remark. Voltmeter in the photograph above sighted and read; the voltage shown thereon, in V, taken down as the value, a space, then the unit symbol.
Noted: 30 V
